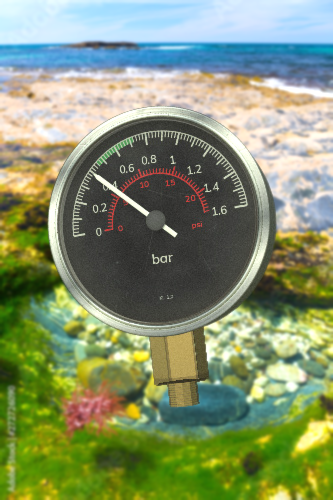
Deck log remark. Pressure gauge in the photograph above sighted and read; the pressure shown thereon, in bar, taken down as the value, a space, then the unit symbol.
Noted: 0.4 bar
